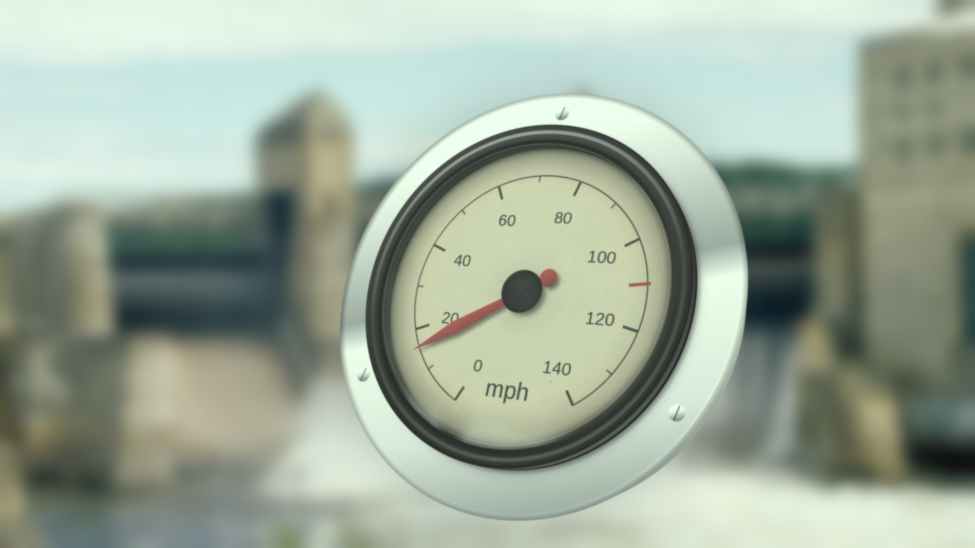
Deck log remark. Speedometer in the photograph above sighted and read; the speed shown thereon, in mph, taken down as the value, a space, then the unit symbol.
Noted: 15 mph
